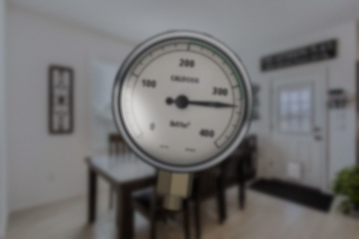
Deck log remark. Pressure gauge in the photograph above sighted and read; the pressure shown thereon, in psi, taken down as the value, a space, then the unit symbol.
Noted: 330 psi
